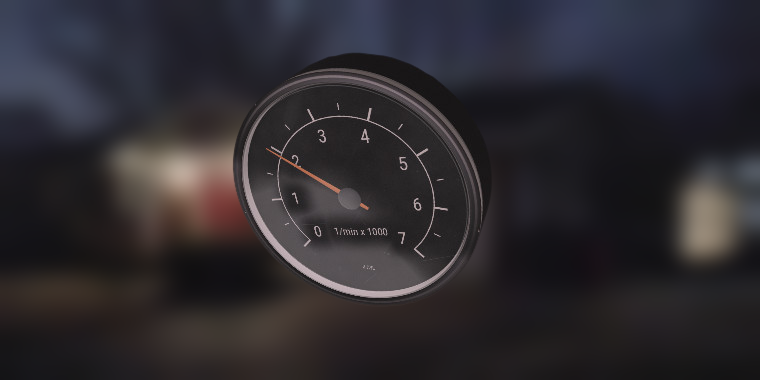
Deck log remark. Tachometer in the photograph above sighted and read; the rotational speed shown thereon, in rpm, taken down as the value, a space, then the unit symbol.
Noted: 2000 rpm
